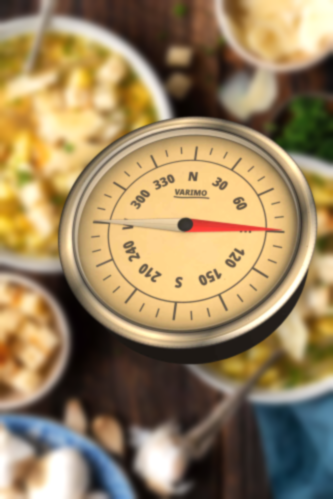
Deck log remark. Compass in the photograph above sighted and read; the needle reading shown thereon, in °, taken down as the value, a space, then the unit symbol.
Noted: 90 °
